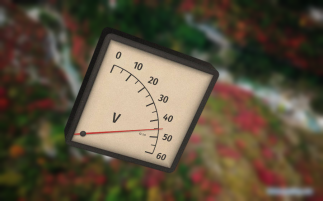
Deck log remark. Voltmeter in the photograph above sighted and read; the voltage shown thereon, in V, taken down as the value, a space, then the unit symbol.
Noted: 45 V
